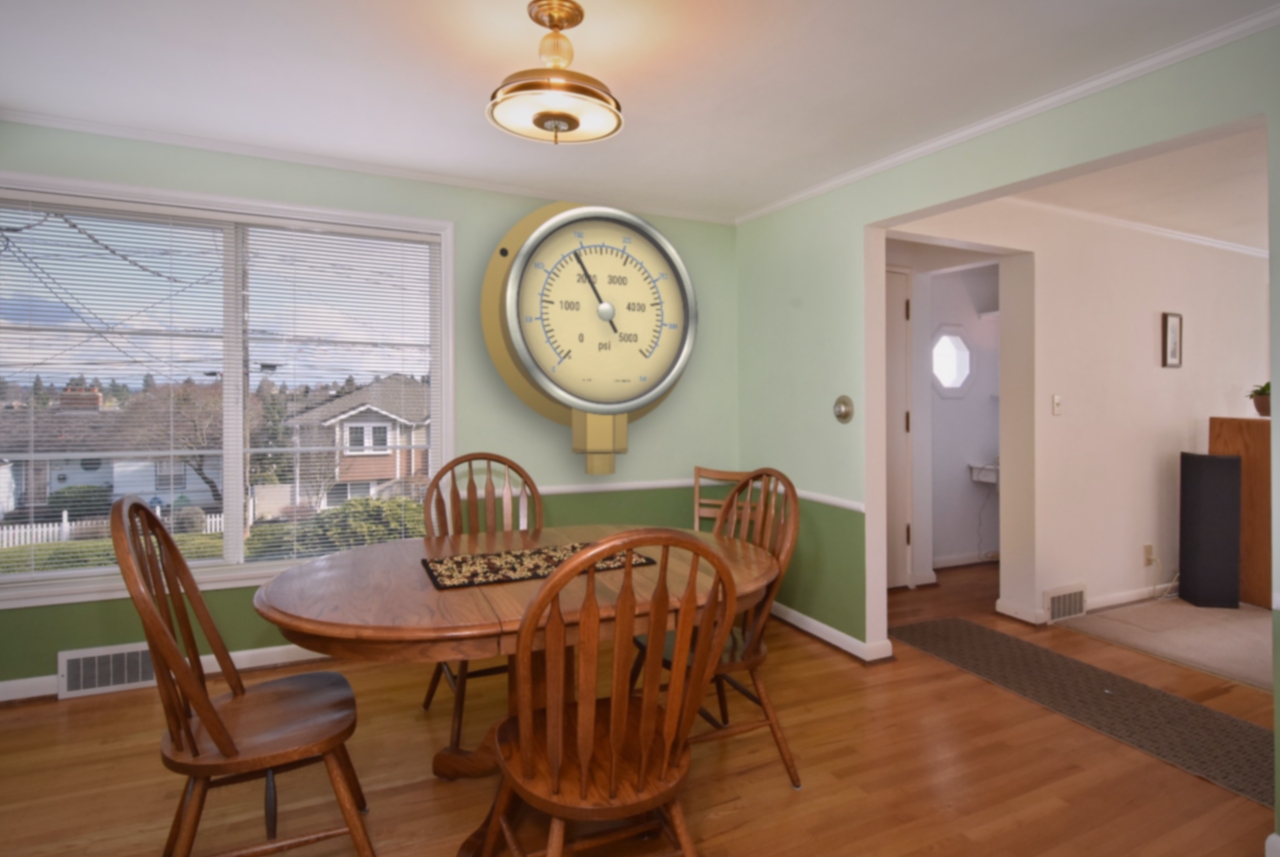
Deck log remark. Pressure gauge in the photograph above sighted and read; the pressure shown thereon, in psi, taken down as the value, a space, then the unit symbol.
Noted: 2000 psi
